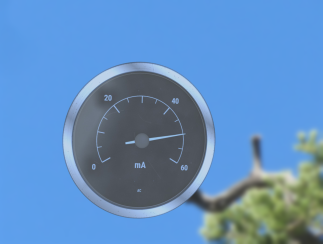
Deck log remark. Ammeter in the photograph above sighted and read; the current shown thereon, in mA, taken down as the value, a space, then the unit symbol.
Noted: 50 mA
